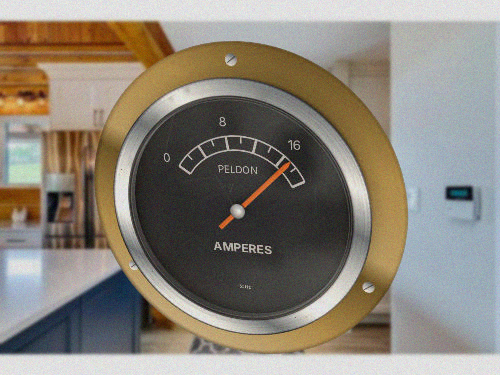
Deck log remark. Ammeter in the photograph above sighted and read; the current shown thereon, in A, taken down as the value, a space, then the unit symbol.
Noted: 17 A
